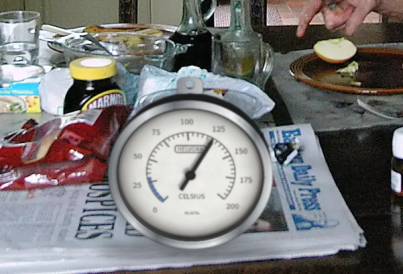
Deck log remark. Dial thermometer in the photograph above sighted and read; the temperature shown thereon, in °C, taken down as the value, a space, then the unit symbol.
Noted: 125 °C
